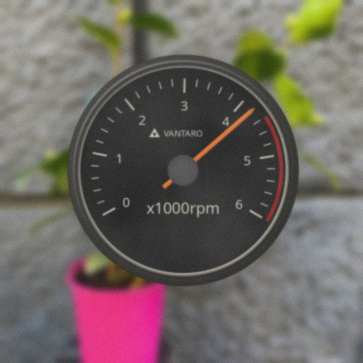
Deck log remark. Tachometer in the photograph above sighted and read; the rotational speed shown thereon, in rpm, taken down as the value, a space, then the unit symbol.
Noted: 4200 rpm
